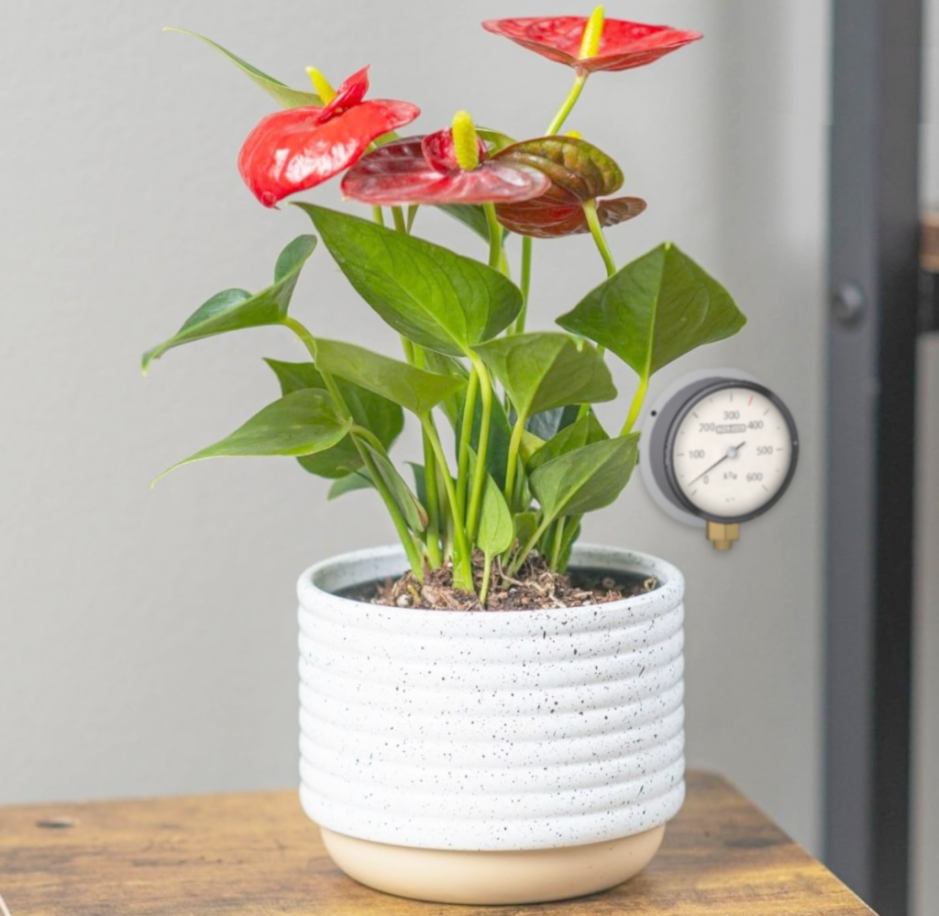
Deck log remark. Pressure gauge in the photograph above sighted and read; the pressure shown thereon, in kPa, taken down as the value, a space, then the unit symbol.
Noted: 25 kPa
